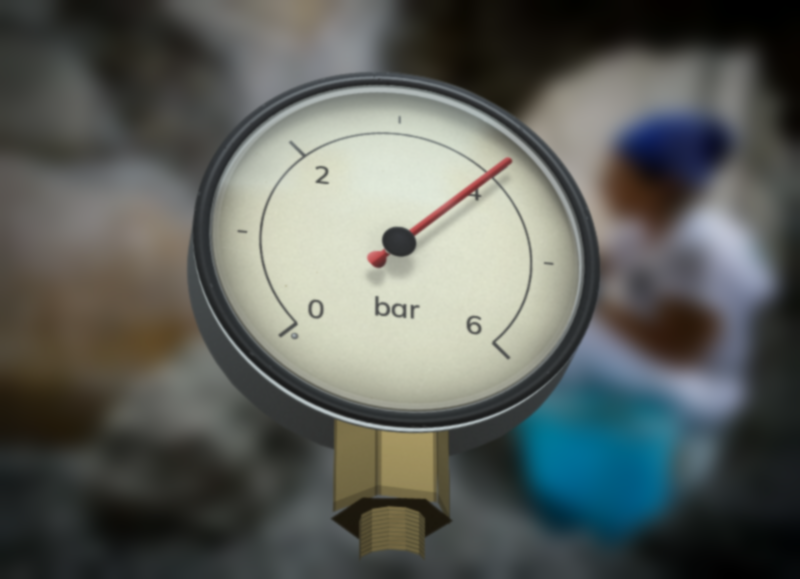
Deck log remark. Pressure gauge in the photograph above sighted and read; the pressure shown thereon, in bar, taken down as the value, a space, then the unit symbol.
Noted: 4 bar
